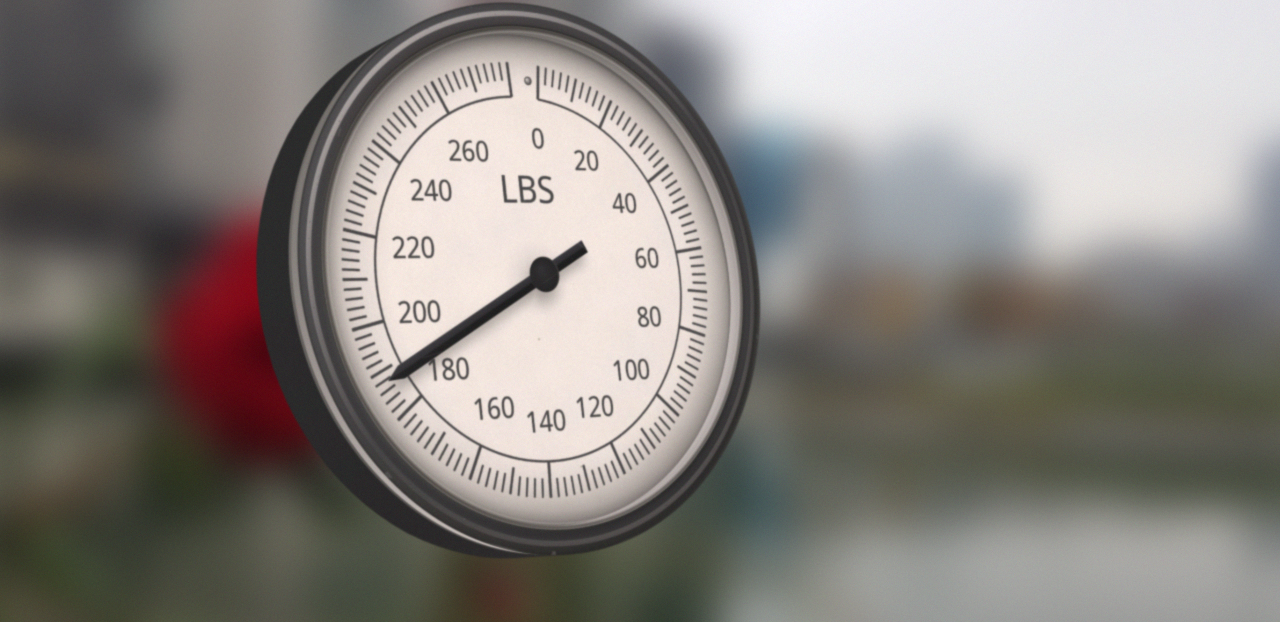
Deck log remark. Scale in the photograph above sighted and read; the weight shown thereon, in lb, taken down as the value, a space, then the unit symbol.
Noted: 188 lb
